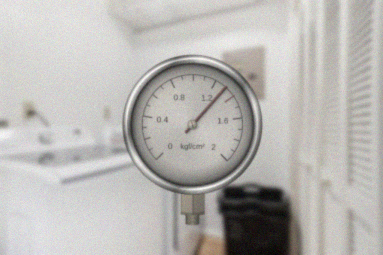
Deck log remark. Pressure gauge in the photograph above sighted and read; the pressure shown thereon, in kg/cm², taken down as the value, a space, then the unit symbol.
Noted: 1.3 kg/cm²
